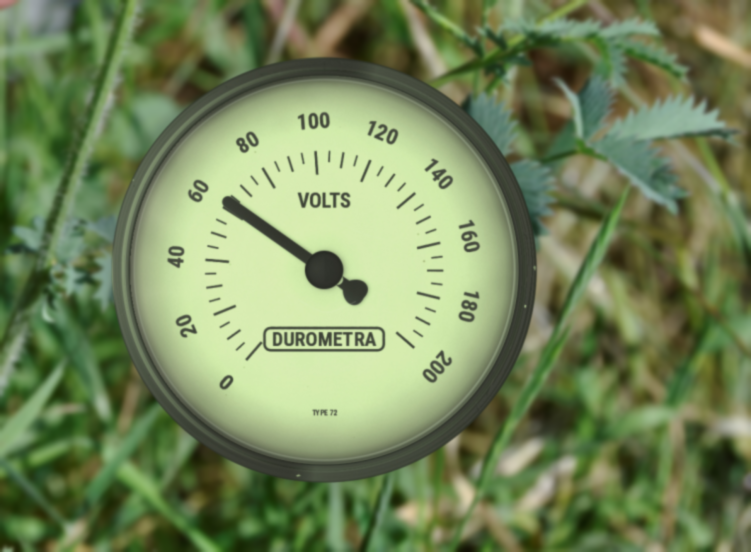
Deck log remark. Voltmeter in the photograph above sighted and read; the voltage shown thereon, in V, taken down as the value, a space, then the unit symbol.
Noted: 62.5 V
